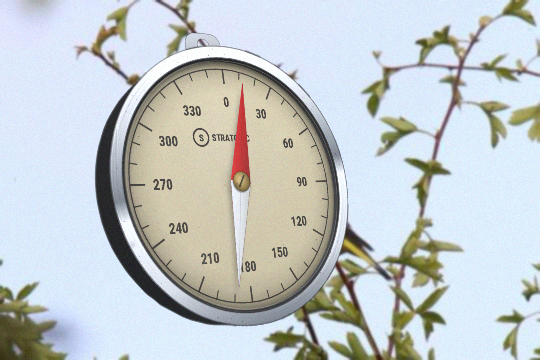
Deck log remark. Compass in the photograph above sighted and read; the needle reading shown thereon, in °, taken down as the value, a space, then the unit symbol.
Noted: 10 °
